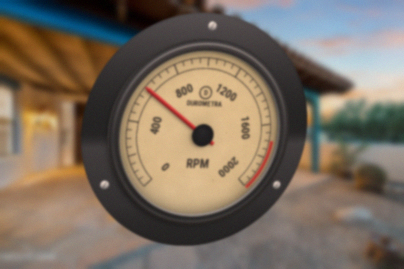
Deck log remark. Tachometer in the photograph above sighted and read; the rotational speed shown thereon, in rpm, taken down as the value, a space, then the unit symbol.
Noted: 600 rpm
